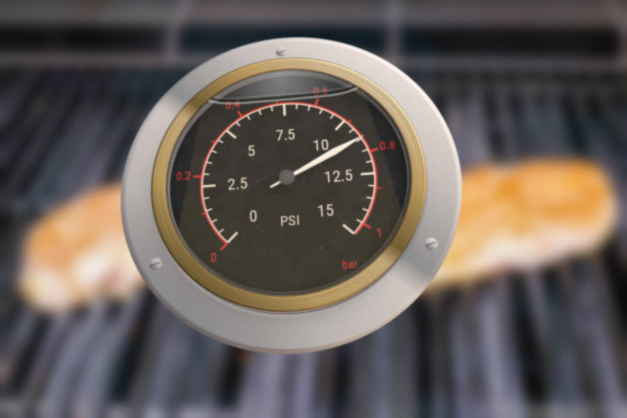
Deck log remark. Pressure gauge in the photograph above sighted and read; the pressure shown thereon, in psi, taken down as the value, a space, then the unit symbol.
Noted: 11 psi
